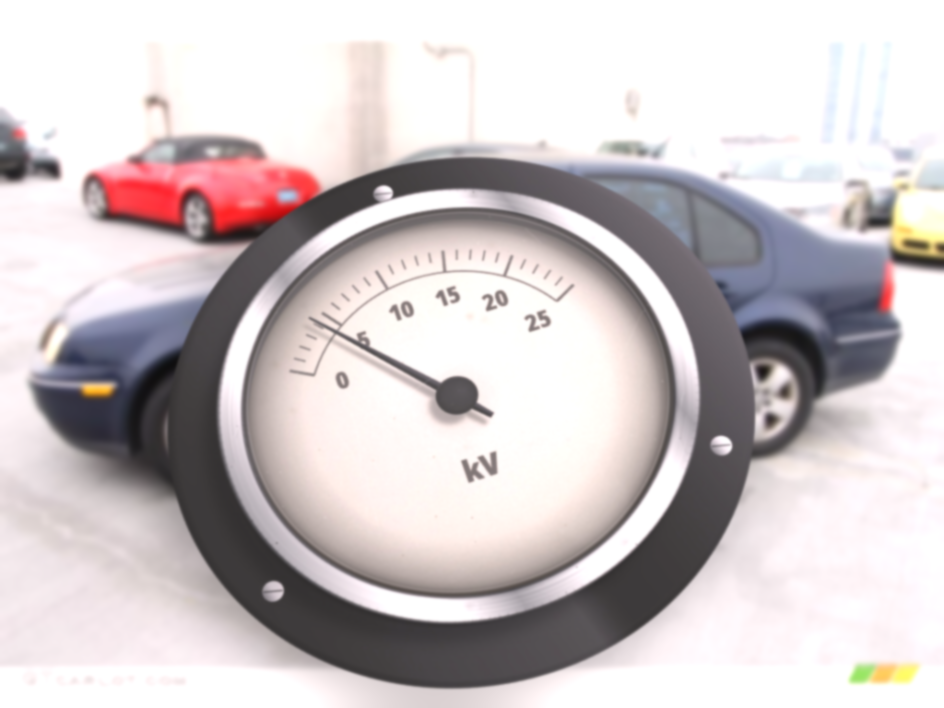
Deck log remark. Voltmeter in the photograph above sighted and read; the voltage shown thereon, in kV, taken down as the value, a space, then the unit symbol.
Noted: 4 kV
